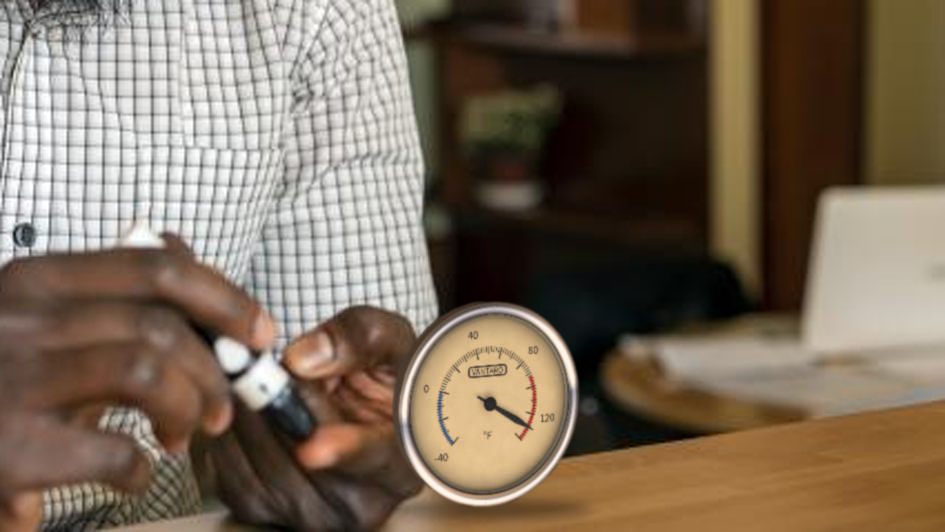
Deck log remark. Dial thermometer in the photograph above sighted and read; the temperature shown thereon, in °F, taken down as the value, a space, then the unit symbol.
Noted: 130 °F
